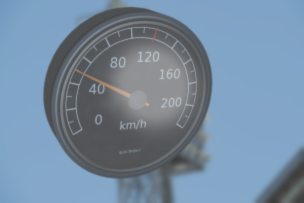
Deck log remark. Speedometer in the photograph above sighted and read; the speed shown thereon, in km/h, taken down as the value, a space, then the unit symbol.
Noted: 50 km/h
